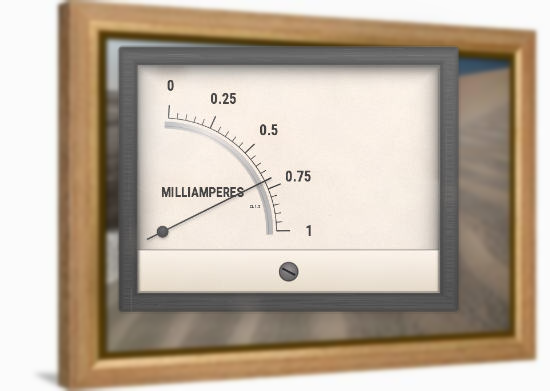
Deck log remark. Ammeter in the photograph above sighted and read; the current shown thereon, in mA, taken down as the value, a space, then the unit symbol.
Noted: 0.7 mA
